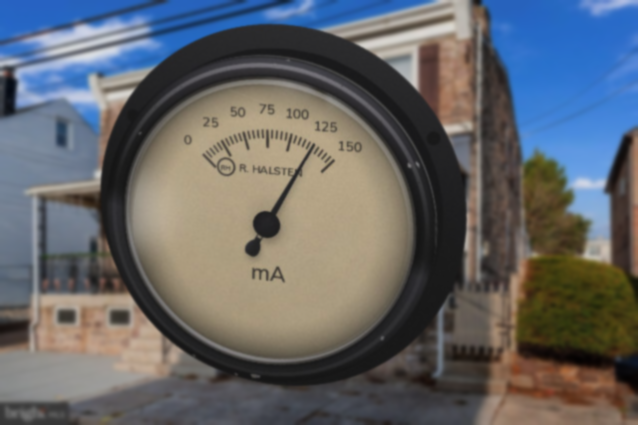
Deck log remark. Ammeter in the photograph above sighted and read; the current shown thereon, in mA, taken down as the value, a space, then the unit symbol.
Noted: 125 mA
